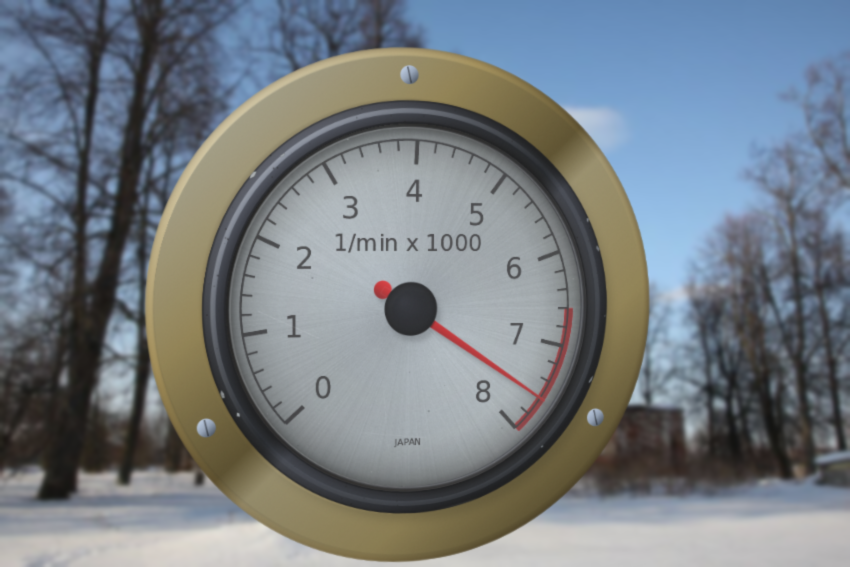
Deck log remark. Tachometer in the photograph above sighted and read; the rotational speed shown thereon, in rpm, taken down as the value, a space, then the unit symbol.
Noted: 7600 rpm
